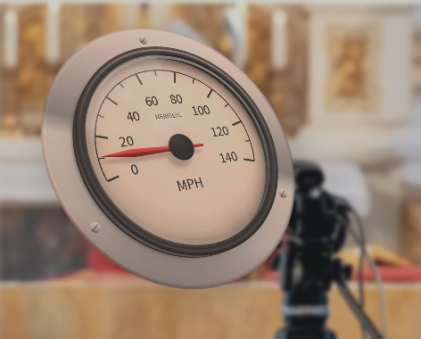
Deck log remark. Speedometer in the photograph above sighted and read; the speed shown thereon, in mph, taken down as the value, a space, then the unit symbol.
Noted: 10 mph
